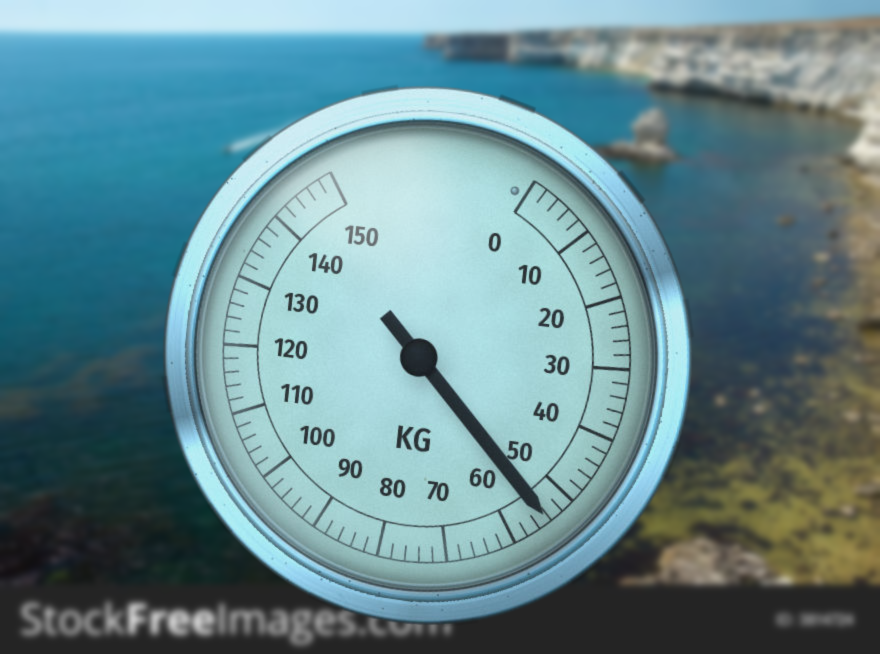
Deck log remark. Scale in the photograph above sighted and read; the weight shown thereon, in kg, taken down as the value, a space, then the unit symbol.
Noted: 54 kg
